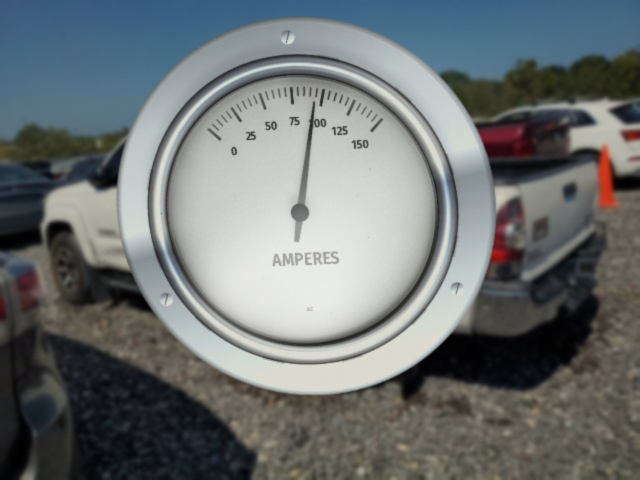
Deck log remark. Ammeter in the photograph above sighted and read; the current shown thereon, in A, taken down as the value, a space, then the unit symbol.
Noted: 95 A
